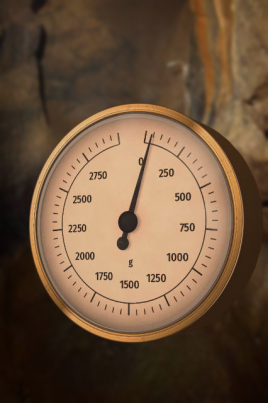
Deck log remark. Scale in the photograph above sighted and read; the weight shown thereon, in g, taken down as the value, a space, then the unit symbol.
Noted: 50 g
